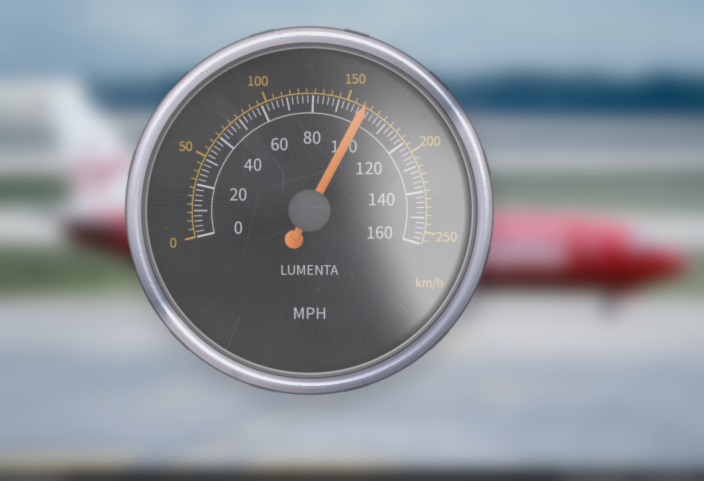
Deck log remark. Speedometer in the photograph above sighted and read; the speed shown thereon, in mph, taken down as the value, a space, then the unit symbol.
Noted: 100 mph
